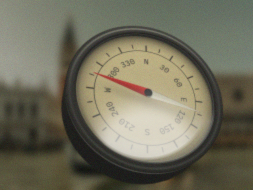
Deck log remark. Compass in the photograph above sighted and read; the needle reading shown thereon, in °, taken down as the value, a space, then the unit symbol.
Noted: 285 °
